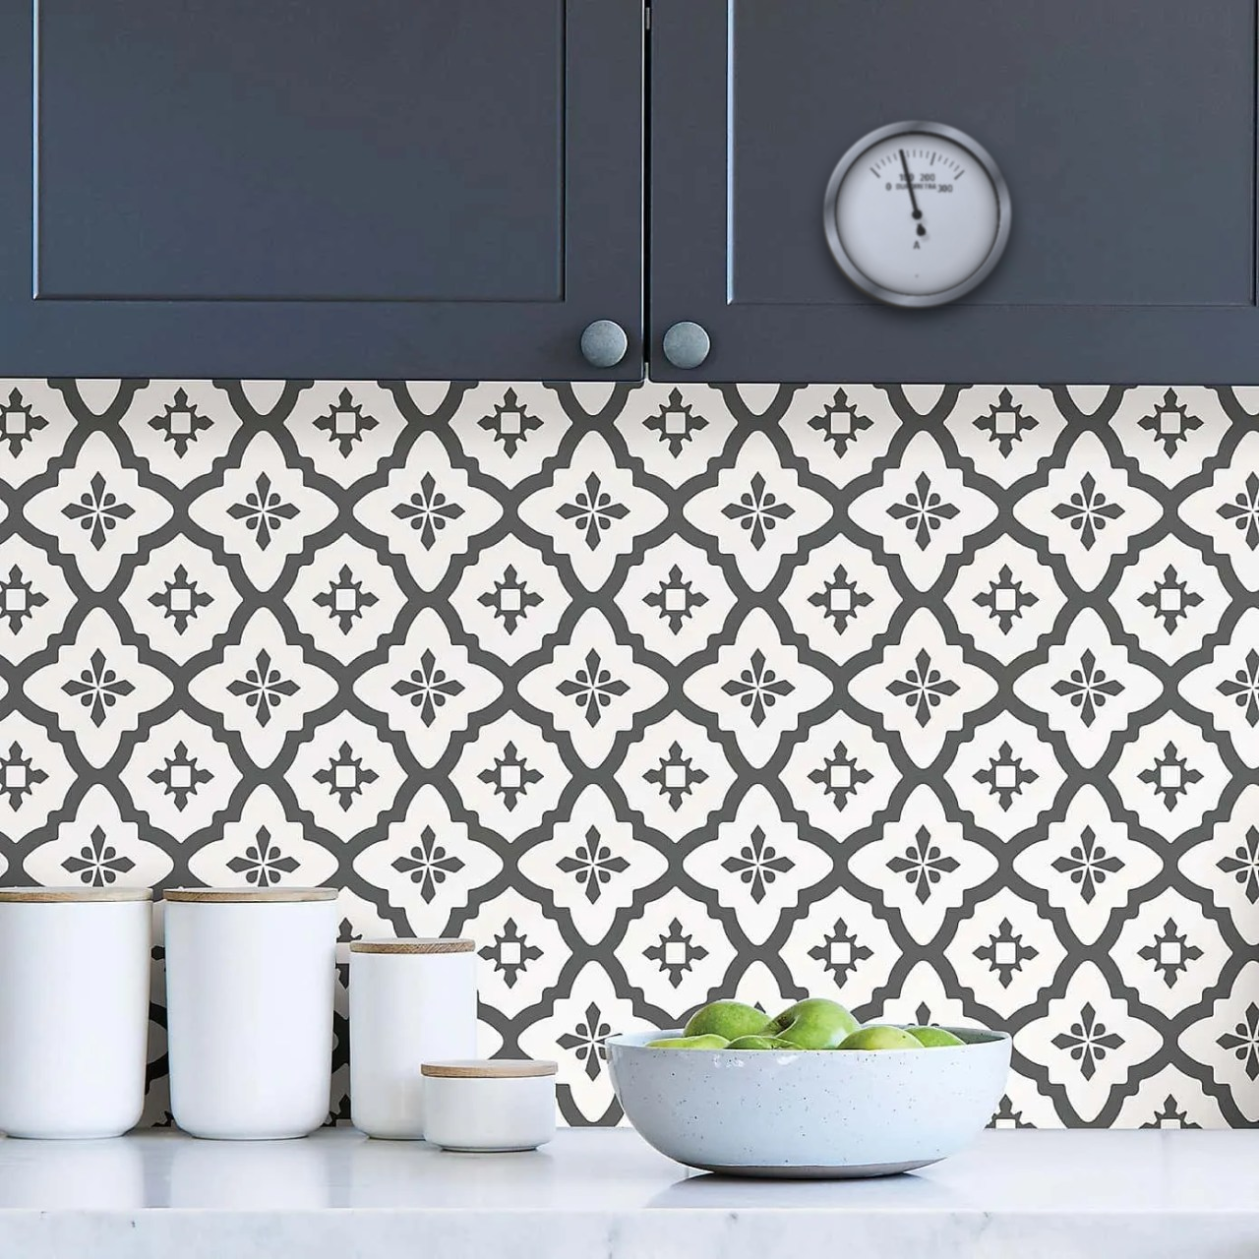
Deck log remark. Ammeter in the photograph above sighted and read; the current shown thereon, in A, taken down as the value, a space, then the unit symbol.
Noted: 100 A
